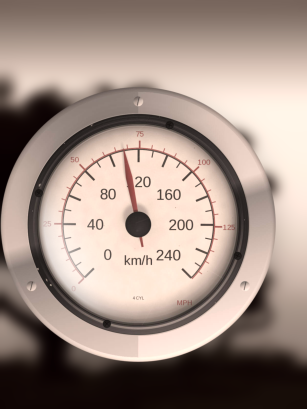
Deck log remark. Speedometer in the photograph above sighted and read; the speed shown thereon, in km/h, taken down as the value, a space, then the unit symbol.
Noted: 110 km/h
